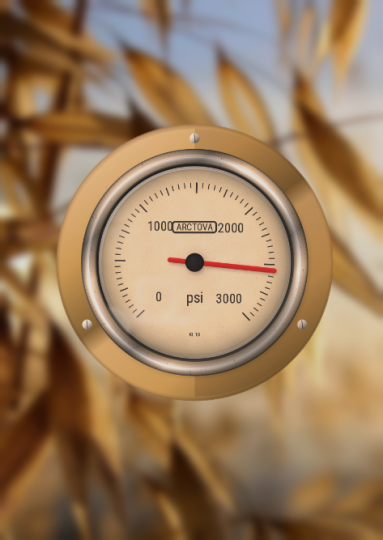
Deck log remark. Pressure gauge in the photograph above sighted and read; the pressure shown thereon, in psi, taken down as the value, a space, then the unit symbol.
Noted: 2550 psi
